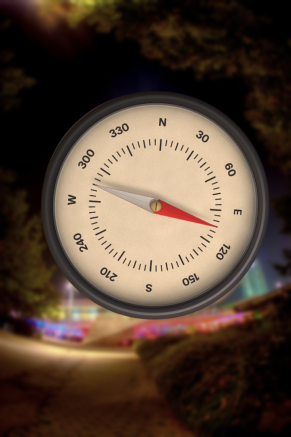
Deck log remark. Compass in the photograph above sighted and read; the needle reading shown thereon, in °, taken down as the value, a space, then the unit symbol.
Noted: 105 °
